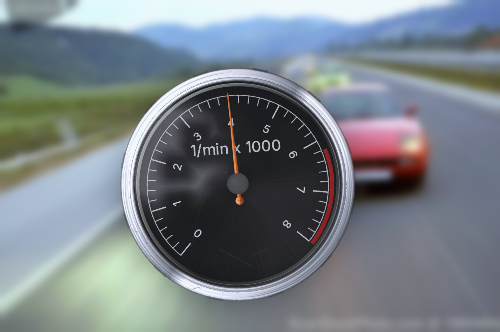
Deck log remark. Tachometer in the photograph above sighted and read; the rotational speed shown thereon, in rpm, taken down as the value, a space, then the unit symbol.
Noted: 4000 rpm
